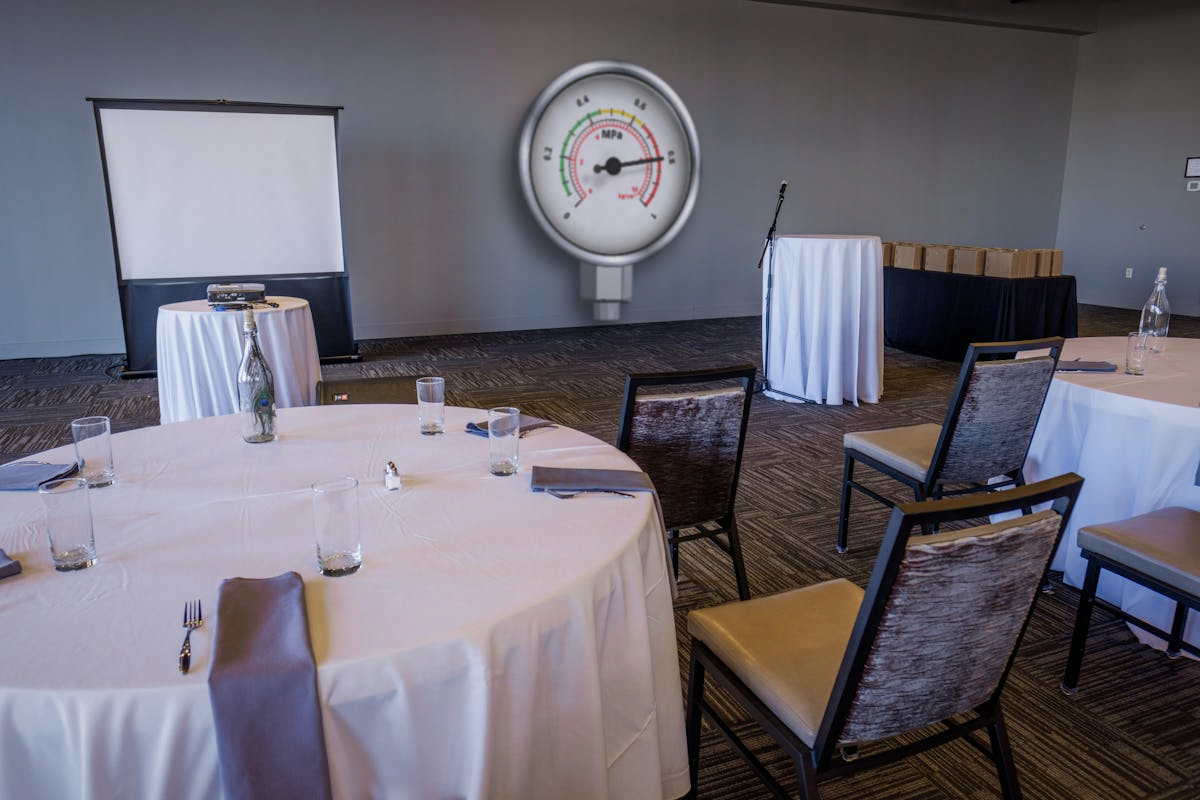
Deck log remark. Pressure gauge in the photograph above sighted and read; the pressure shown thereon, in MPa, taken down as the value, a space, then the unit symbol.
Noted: 0.8 MPa
